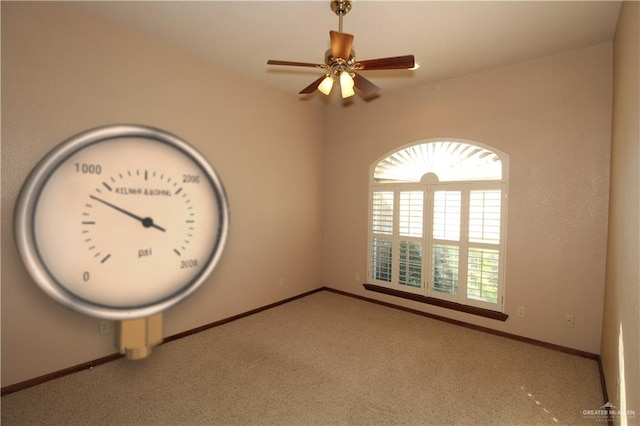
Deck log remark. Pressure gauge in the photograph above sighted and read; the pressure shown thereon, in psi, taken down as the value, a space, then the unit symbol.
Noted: 800 psi
